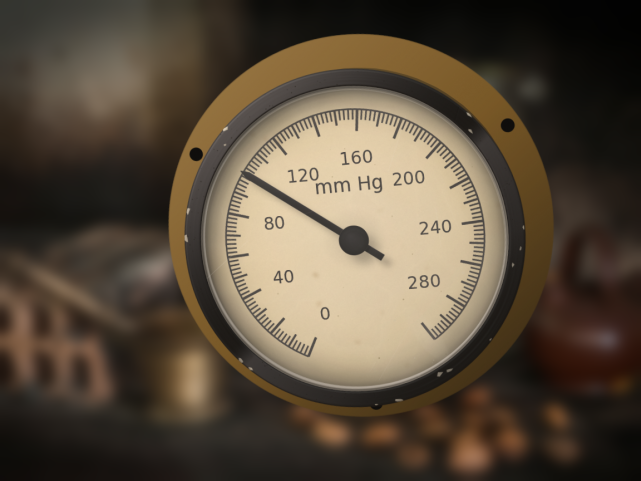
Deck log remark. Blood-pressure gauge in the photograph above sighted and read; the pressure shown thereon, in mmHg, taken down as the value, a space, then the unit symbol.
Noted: 100 mmHg
